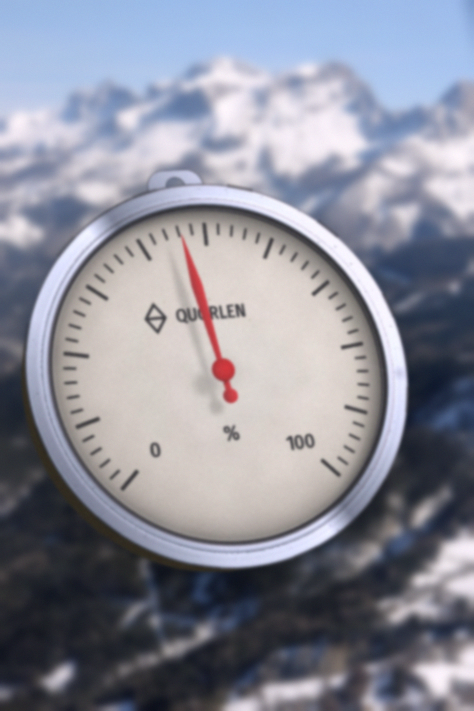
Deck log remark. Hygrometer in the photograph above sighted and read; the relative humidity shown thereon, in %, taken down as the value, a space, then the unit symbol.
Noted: 46 %
